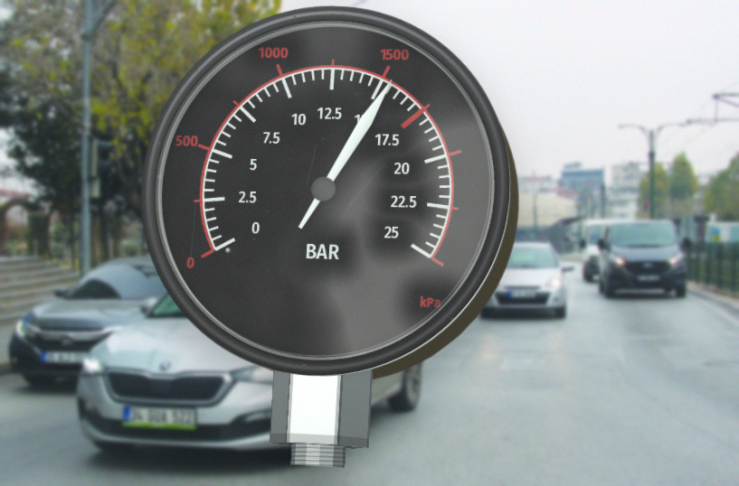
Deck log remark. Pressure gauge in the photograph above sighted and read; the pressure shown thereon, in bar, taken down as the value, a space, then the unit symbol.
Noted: 15.5 bar
